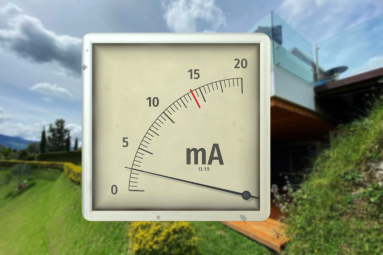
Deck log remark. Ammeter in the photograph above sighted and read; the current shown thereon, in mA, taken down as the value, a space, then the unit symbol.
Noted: 2.5 mA
